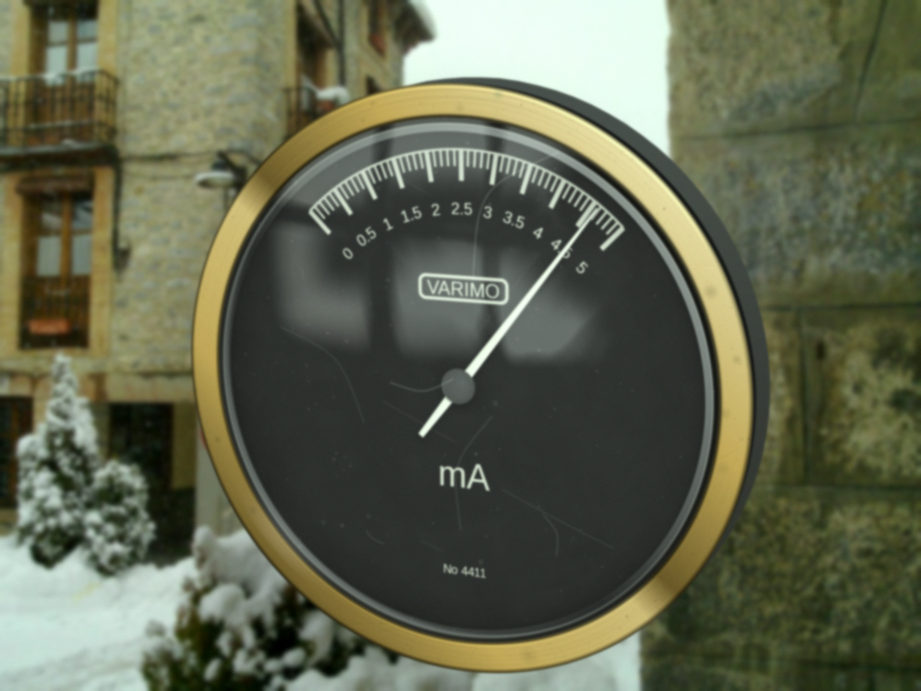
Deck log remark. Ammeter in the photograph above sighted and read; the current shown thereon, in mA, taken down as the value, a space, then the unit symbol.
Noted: 4.6 mA
